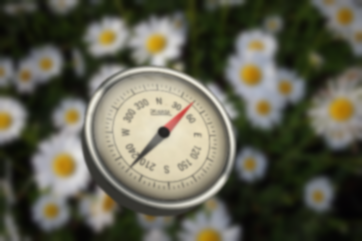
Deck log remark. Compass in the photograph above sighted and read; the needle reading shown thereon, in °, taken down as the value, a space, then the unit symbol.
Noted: 45 °
